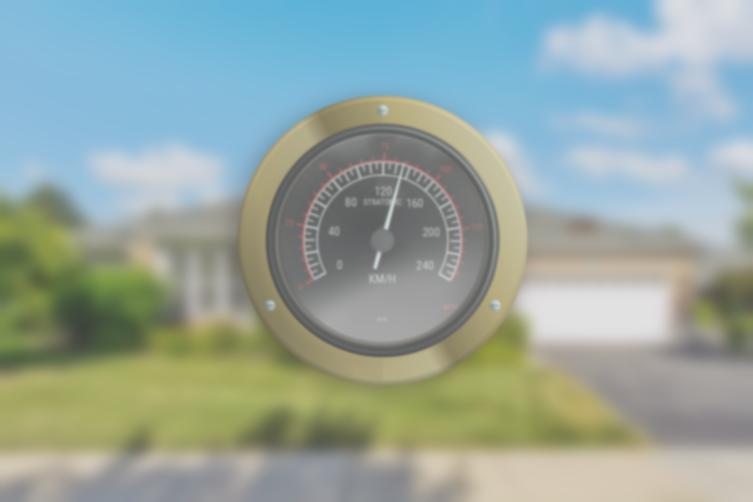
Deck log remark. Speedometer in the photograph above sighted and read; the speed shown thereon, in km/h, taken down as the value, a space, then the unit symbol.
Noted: 135 km/h
